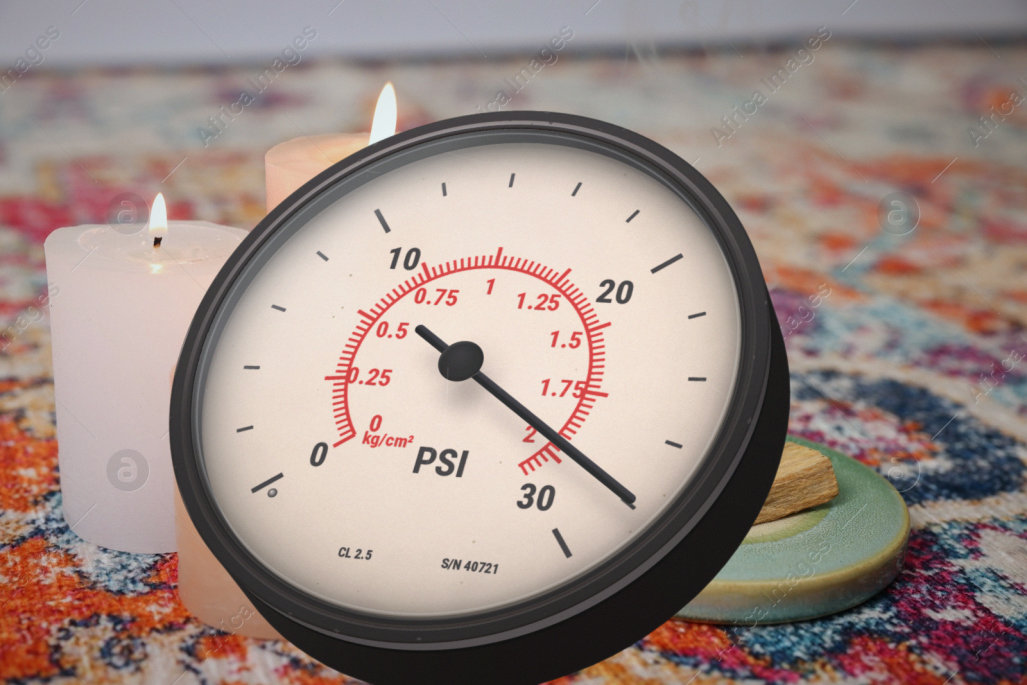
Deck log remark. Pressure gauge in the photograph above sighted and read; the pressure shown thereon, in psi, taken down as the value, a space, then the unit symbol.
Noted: 28 psi
